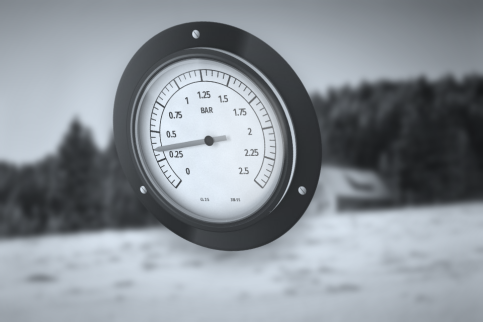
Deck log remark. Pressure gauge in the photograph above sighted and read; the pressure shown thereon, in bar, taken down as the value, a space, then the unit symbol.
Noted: 0.35 bar
